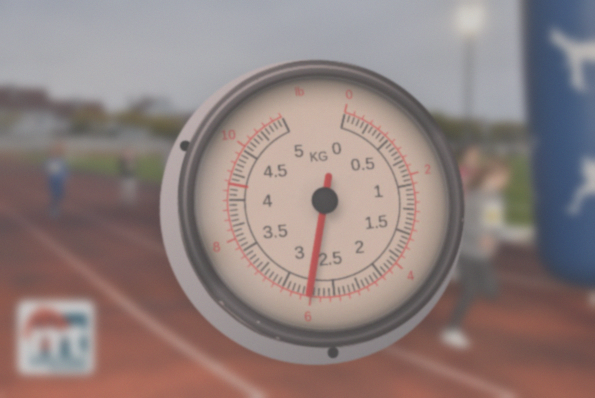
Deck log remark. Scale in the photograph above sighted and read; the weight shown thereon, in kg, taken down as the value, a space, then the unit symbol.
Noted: 2.75 kg
